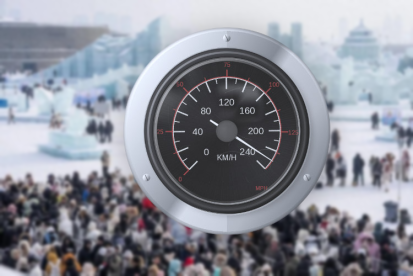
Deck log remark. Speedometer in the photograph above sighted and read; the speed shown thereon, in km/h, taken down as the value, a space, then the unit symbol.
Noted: 230 km/h
